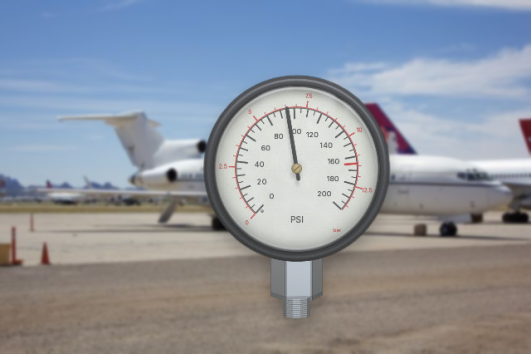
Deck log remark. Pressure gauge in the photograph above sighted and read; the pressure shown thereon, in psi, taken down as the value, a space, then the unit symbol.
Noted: 95 psi
